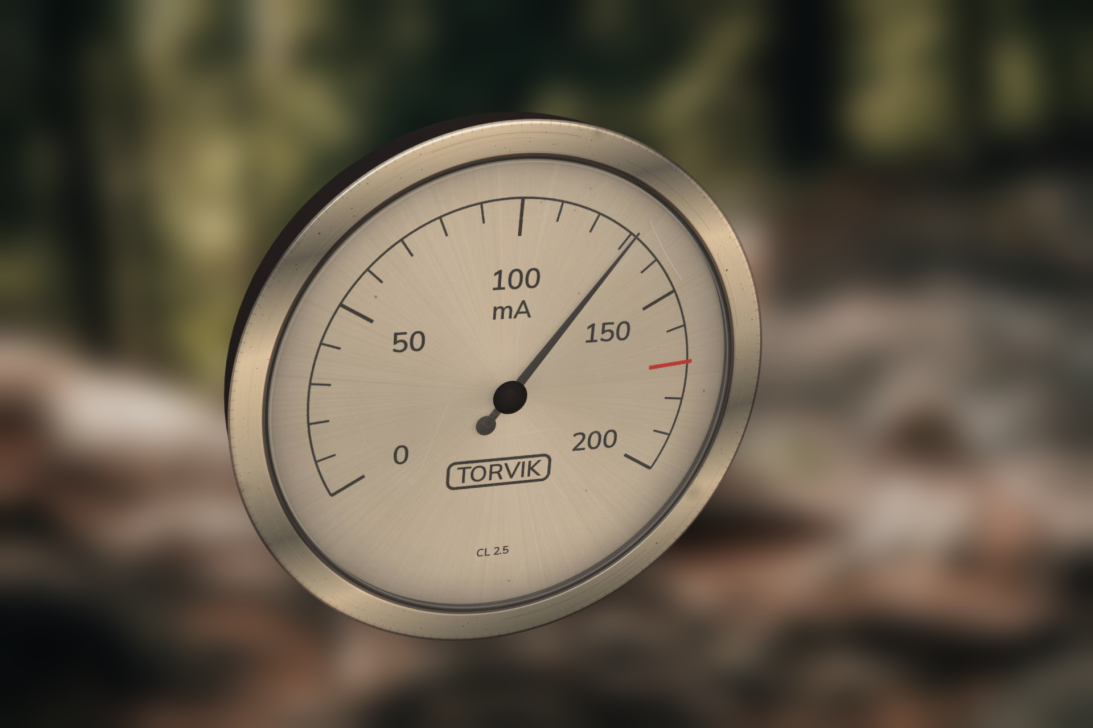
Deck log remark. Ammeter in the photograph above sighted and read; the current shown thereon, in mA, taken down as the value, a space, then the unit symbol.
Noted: 130 mA
